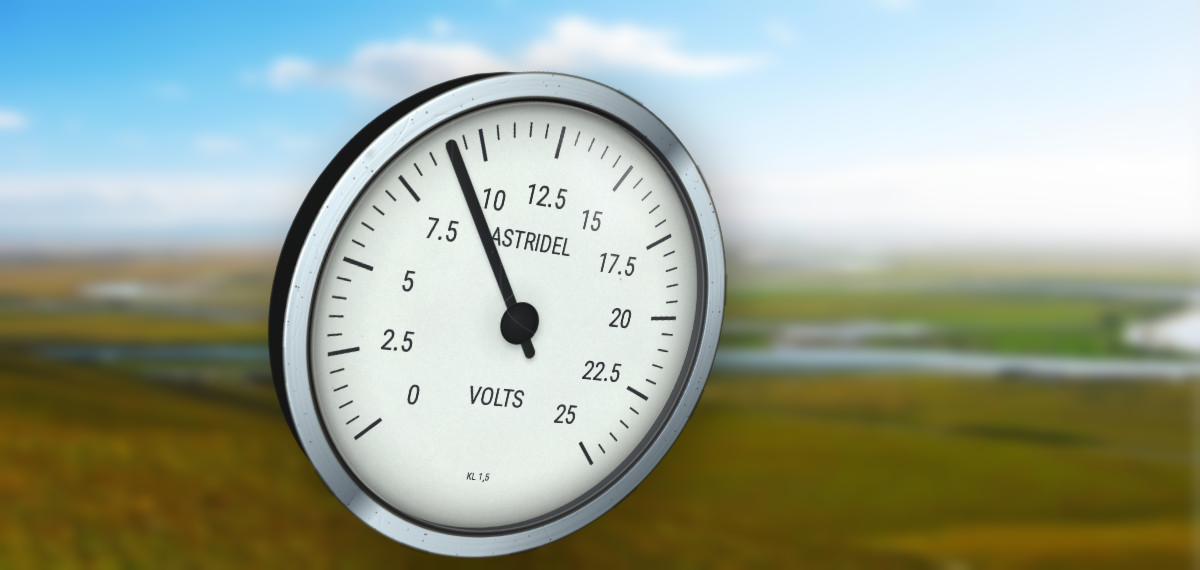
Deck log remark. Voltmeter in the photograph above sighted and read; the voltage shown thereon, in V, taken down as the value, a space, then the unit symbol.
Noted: 9 V
